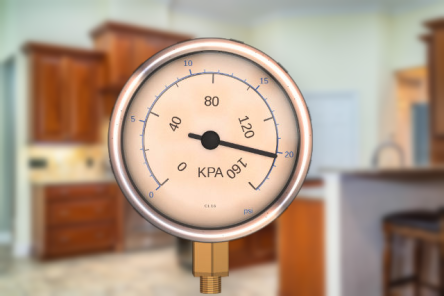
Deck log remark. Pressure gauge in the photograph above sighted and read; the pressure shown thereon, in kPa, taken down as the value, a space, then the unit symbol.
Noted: 140 kPa
